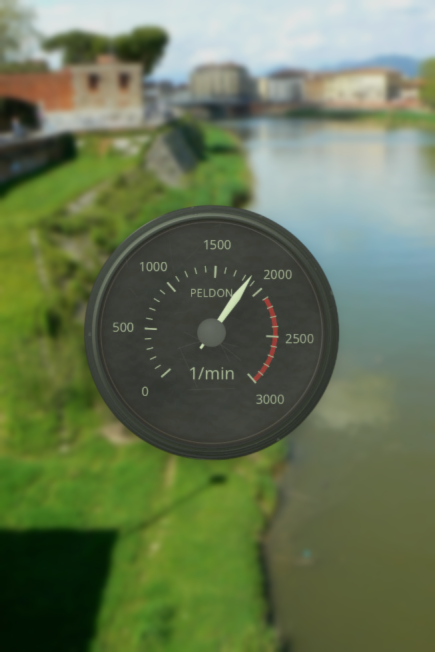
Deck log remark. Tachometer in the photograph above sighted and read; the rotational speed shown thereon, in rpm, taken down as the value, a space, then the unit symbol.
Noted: 1850 rpm
